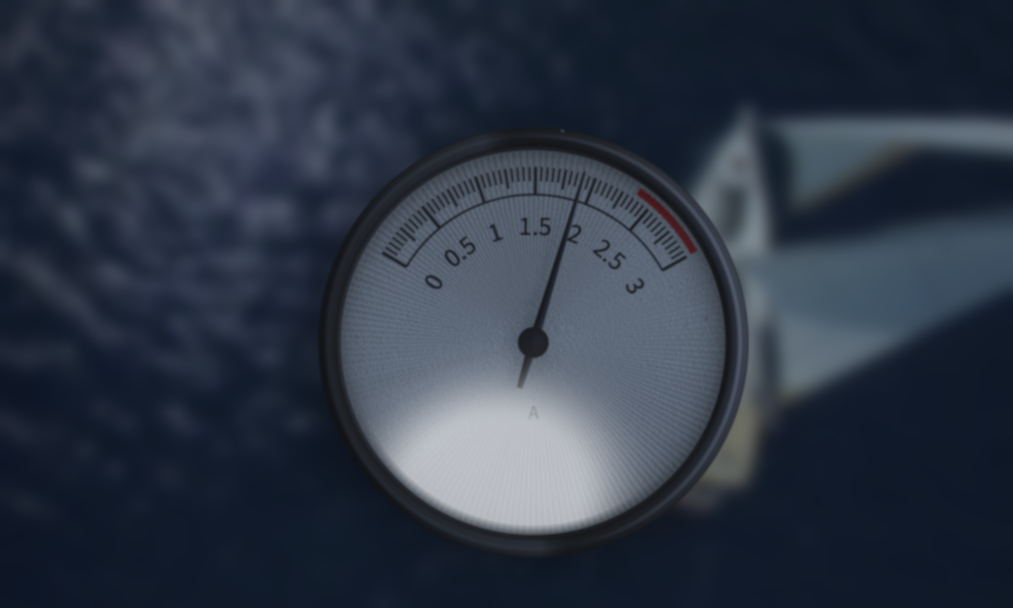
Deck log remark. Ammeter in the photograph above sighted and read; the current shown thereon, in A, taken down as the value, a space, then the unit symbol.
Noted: 1.9 A
